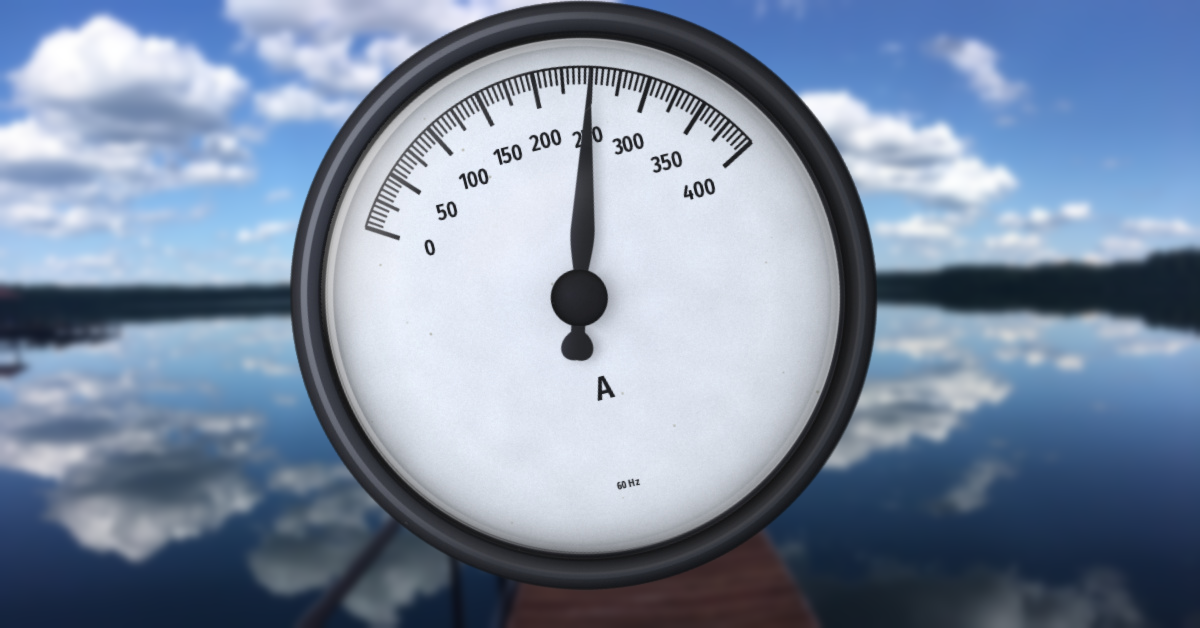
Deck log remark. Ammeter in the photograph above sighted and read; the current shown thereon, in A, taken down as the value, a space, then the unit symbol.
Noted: 250 A
